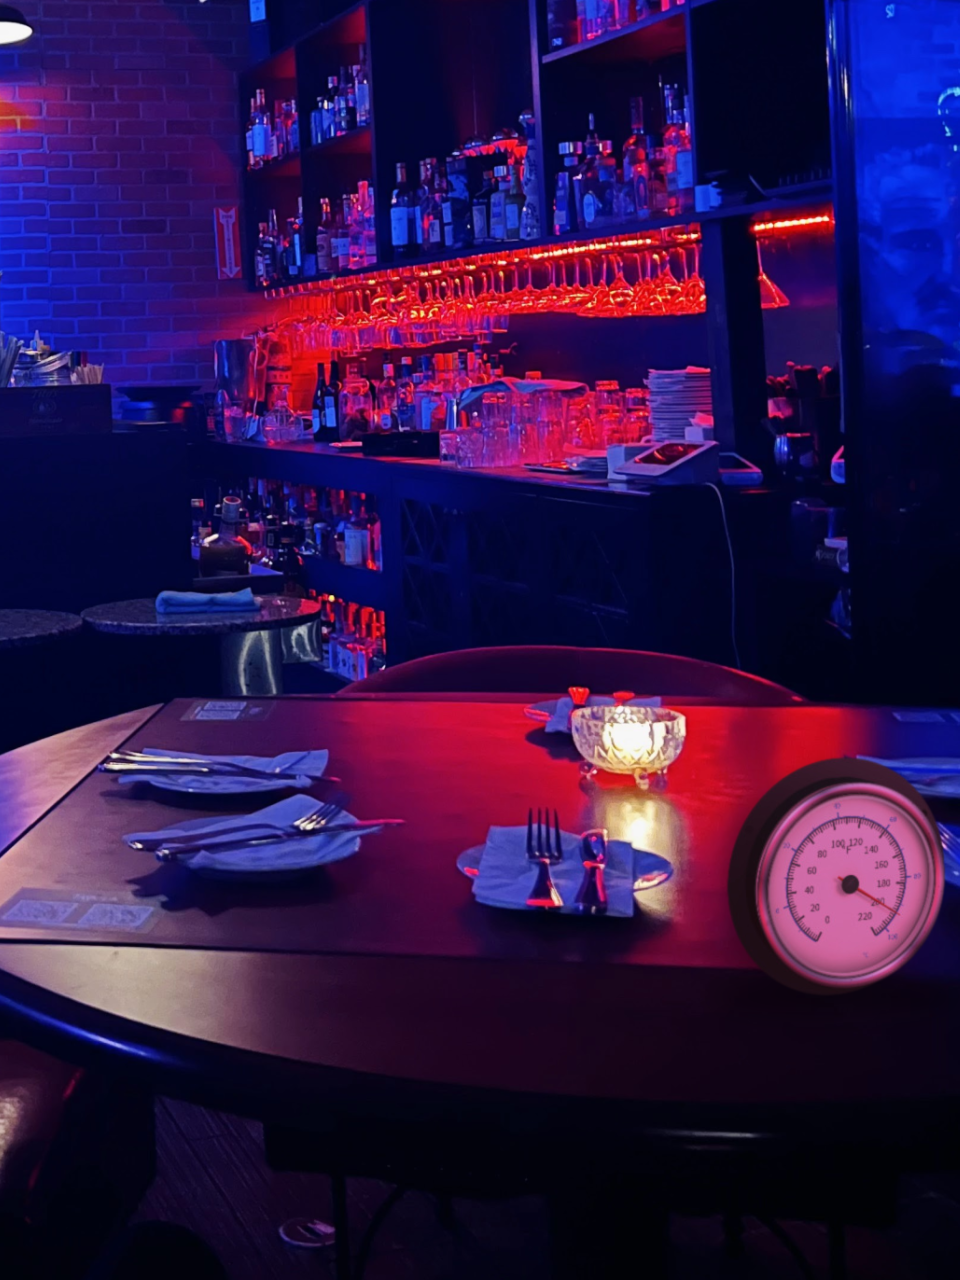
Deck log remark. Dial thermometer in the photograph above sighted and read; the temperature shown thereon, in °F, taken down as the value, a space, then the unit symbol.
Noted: 200 °F
